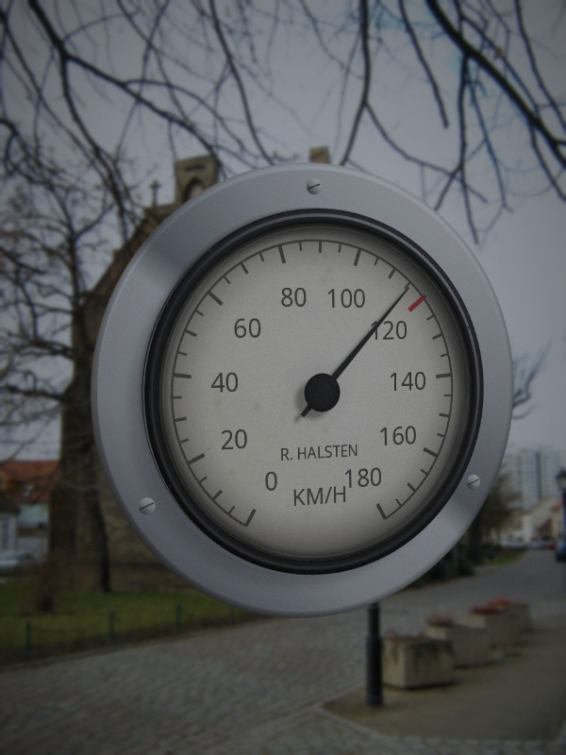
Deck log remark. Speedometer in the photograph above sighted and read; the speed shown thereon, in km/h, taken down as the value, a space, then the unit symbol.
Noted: 115 km/h
